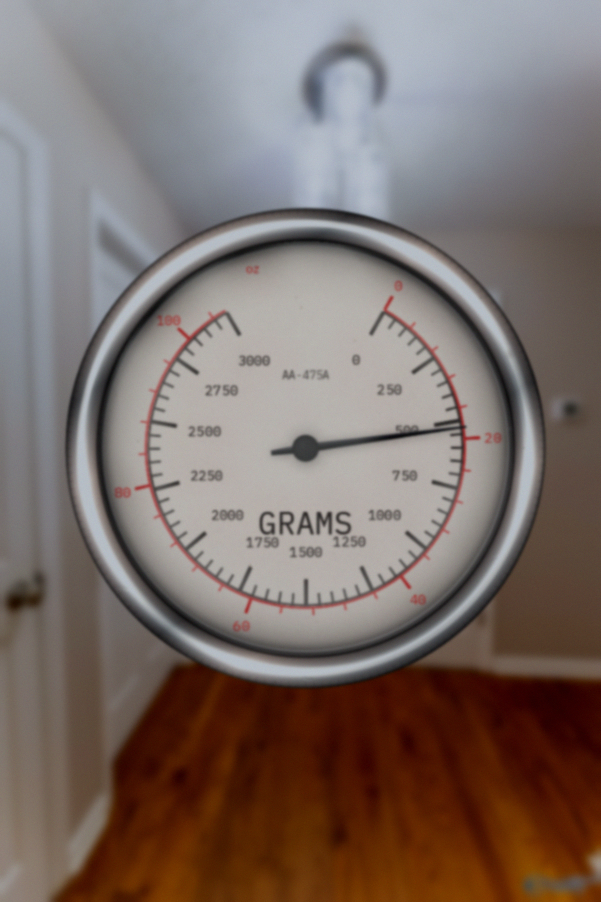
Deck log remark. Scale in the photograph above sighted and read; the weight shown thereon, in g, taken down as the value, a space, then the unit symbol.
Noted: 525 g
